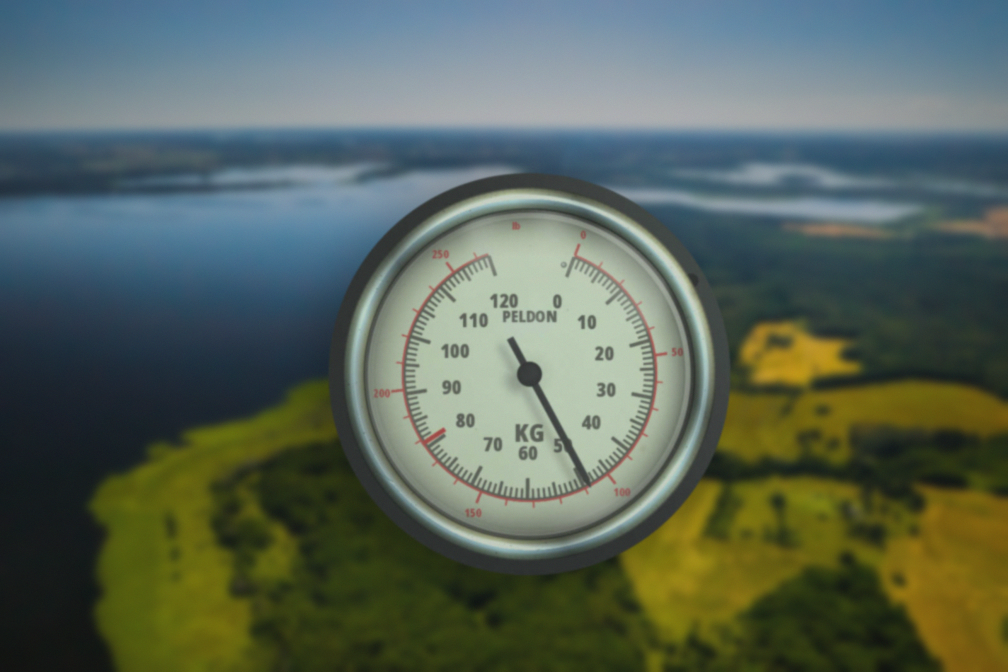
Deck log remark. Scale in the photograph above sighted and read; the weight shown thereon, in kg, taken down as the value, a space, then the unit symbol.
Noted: 49 kg
